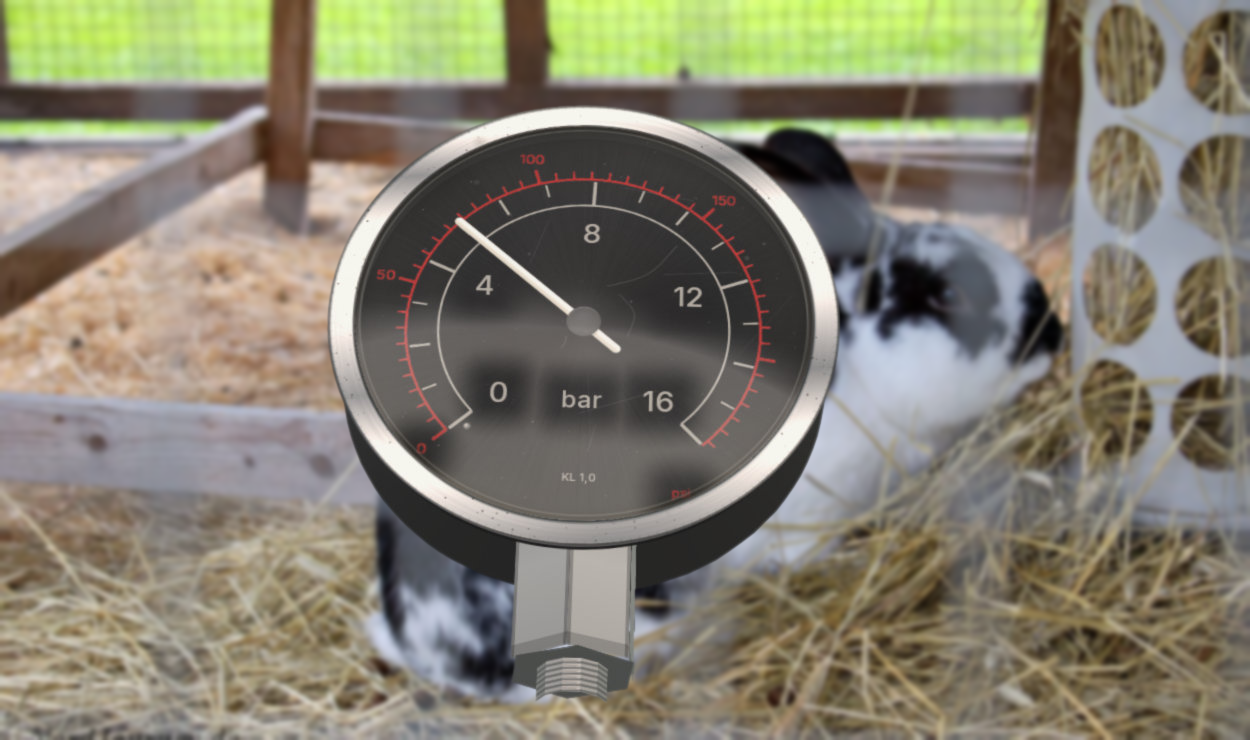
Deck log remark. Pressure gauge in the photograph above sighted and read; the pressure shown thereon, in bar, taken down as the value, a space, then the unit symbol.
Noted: 5 bar
